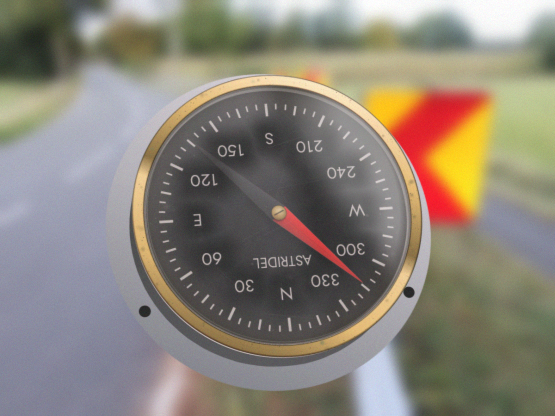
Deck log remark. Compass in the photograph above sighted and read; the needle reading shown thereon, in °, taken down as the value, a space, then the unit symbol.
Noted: 315 °
